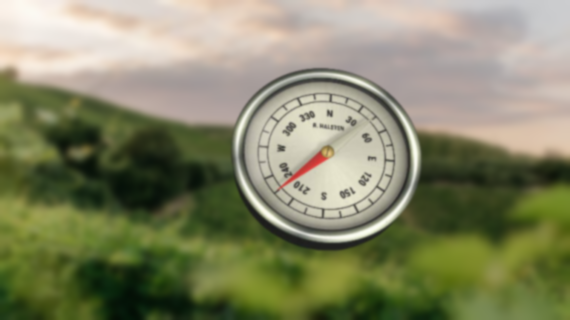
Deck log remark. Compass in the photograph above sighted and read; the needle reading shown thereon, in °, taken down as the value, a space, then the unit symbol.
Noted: 225 °
